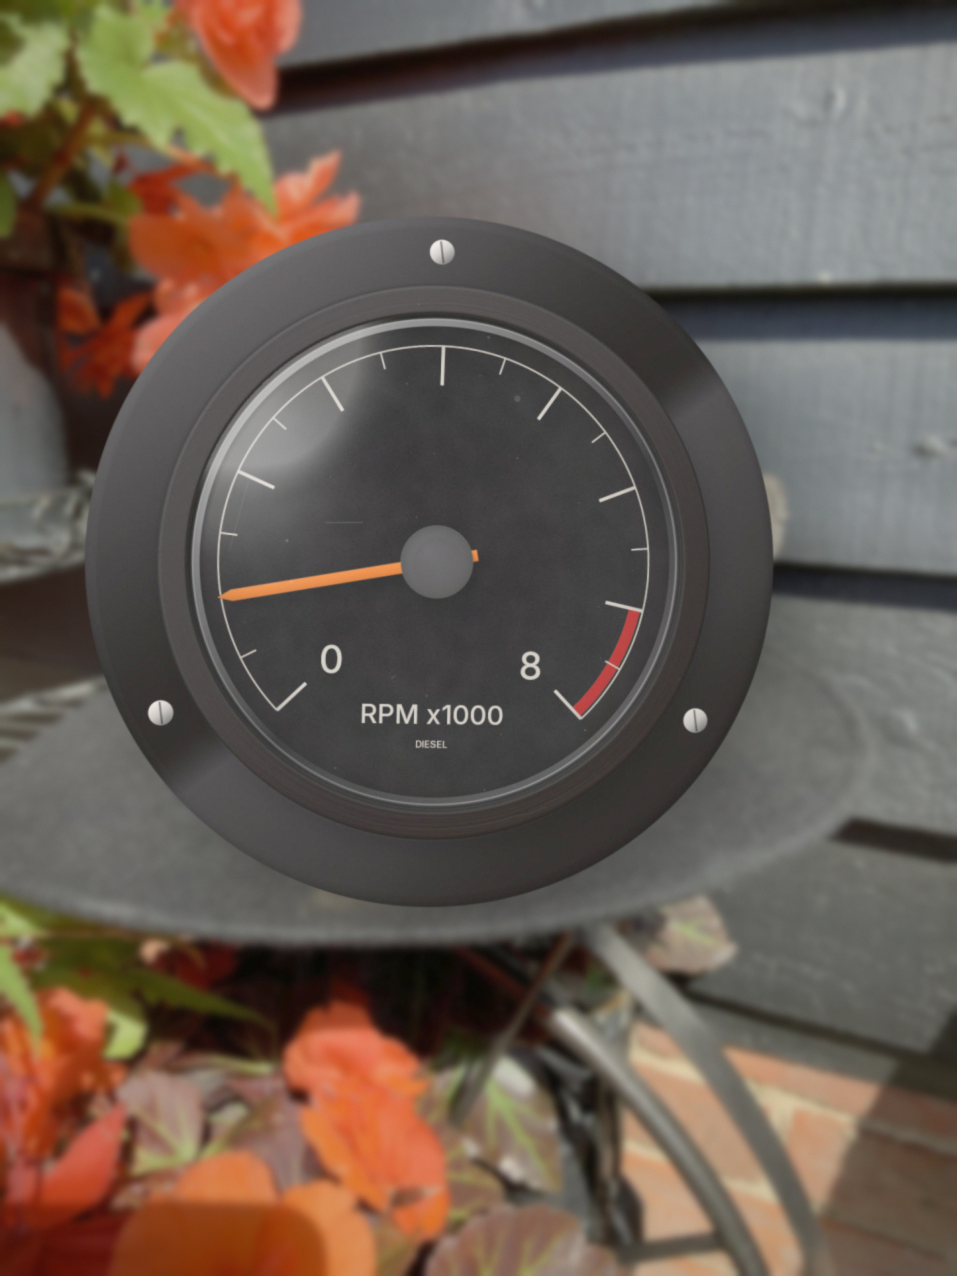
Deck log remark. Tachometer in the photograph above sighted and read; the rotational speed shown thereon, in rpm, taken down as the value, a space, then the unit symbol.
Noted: 1000 rpm
